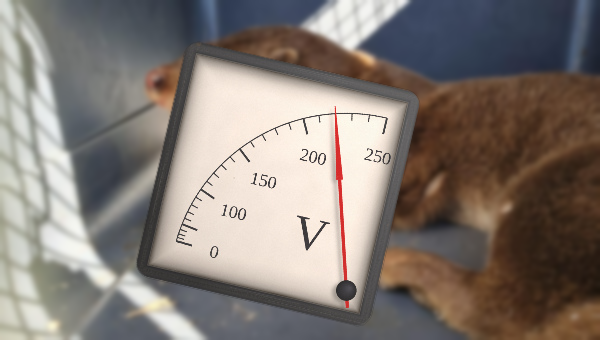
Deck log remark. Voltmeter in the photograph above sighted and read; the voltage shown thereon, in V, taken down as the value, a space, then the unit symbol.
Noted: 220 V
